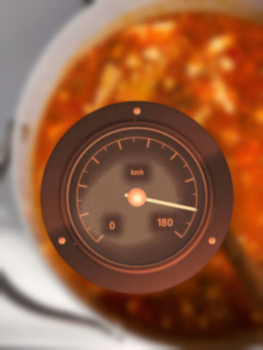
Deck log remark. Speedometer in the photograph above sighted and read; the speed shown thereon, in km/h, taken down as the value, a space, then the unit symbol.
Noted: 160 km/h
